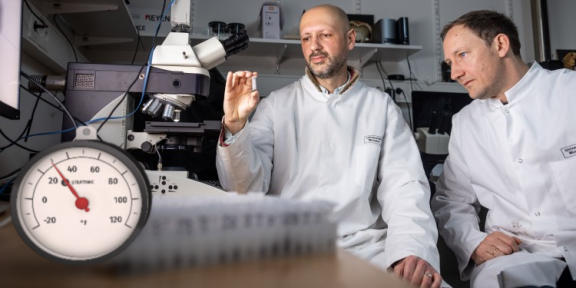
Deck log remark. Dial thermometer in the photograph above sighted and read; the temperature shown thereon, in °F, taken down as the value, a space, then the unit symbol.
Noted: 30 °F
